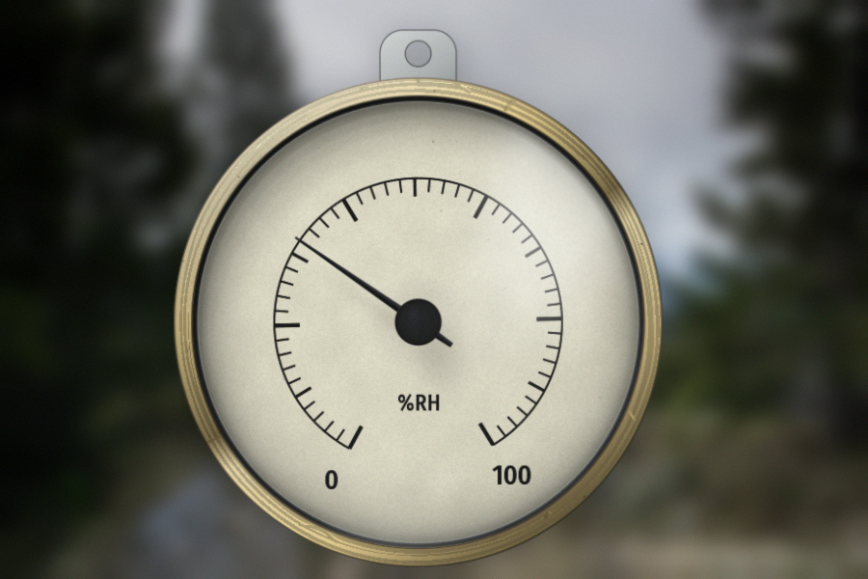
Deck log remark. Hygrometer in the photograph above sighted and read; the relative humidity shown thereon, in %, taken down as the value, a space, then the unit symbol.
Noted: 32 %
